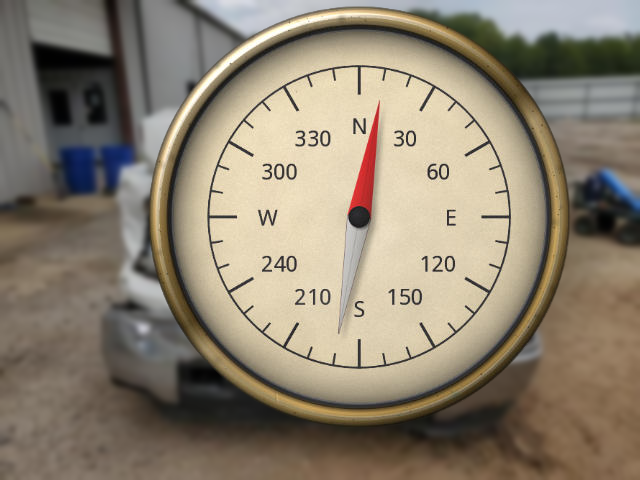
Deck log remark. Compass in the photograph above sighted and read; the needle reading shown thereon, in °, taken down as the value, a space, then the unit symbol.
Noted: 10 °
